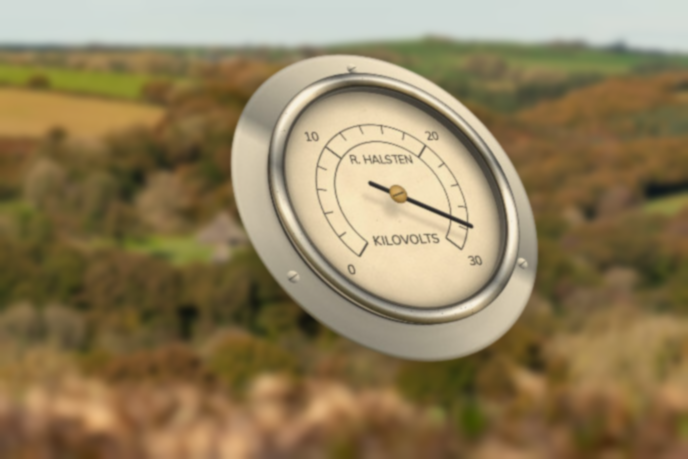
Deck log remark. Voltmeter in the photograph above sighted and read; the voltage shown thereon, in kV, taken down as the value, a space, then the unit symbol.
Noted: 28 kV
